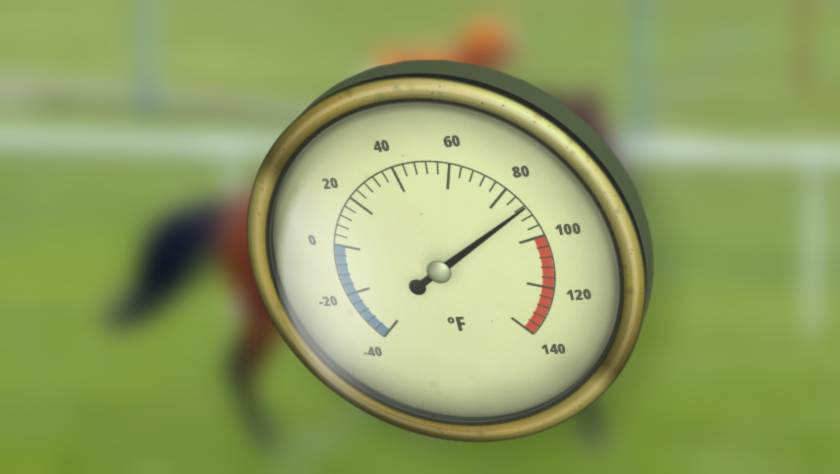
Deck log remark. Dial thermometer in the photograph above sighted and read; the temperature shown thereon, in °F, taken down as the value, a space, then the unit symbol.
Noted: 88 °F
